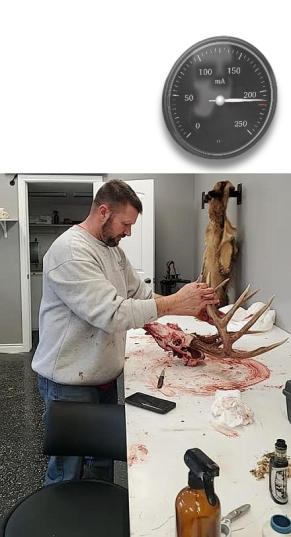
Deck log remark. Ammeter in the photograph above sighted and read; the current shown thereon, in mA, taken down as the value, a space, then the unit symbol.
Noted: 210 mA
